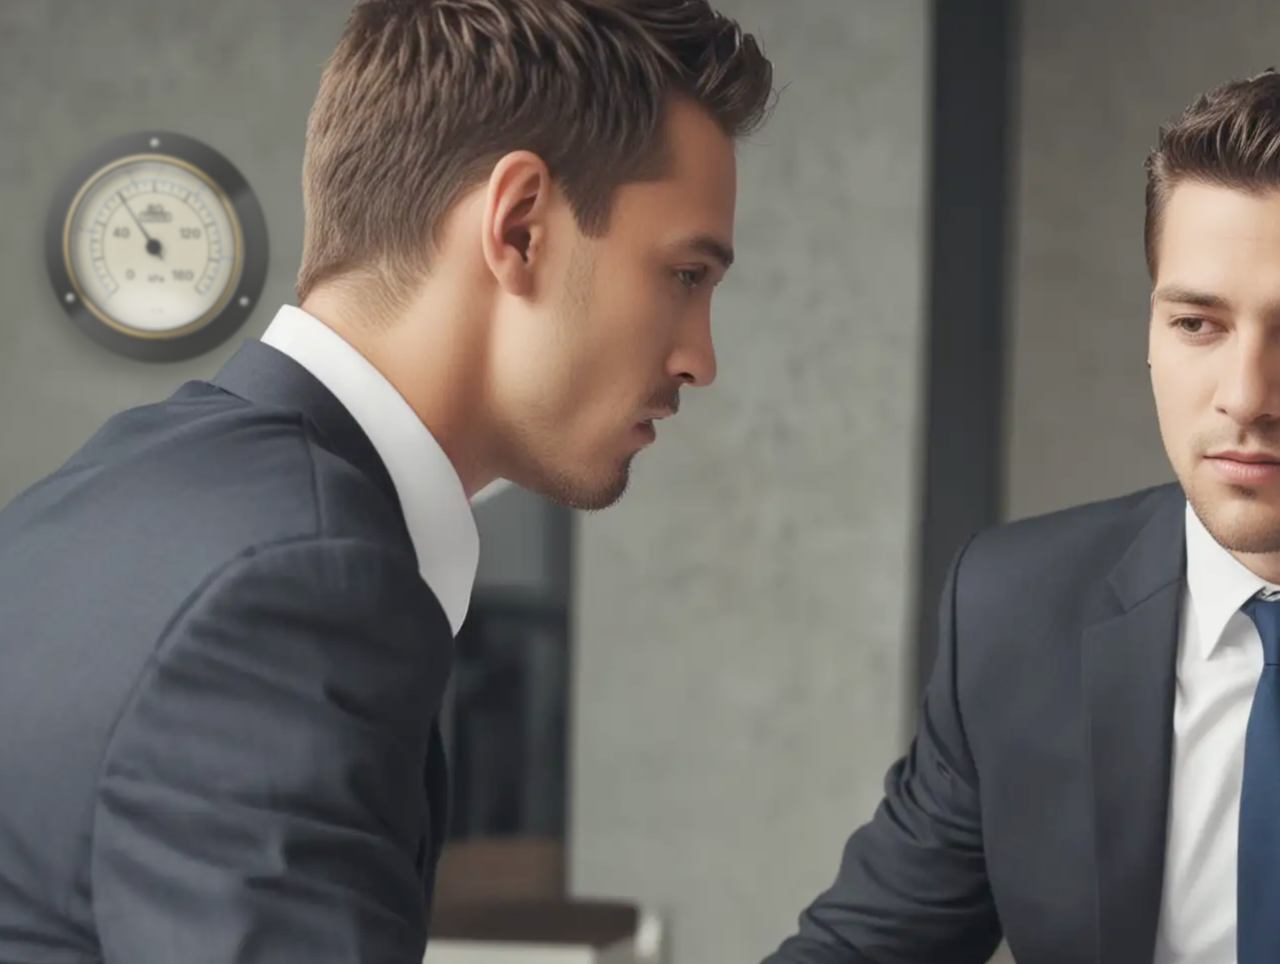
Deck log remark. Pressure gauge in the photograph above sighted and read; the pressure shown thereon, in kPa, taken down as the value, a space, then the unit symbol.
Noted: 60 kPa
